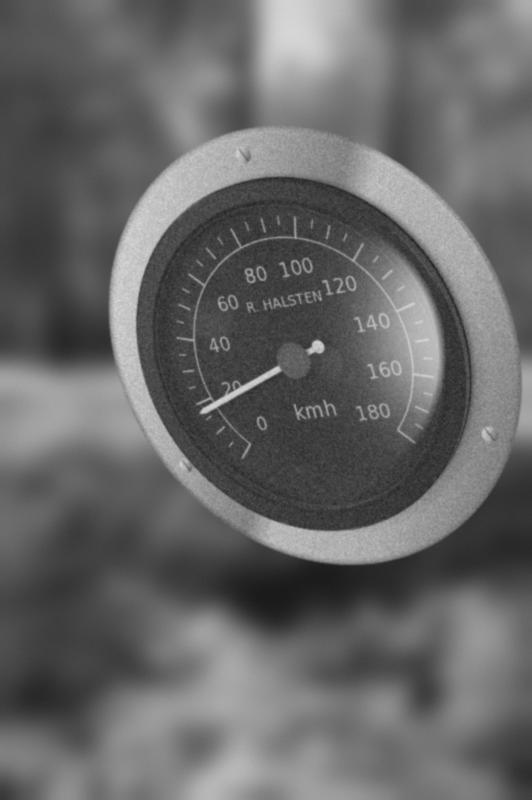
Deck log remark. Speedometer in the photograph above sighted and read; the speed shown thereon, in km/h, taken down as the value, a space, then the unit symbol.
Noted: 17.5 km/h
